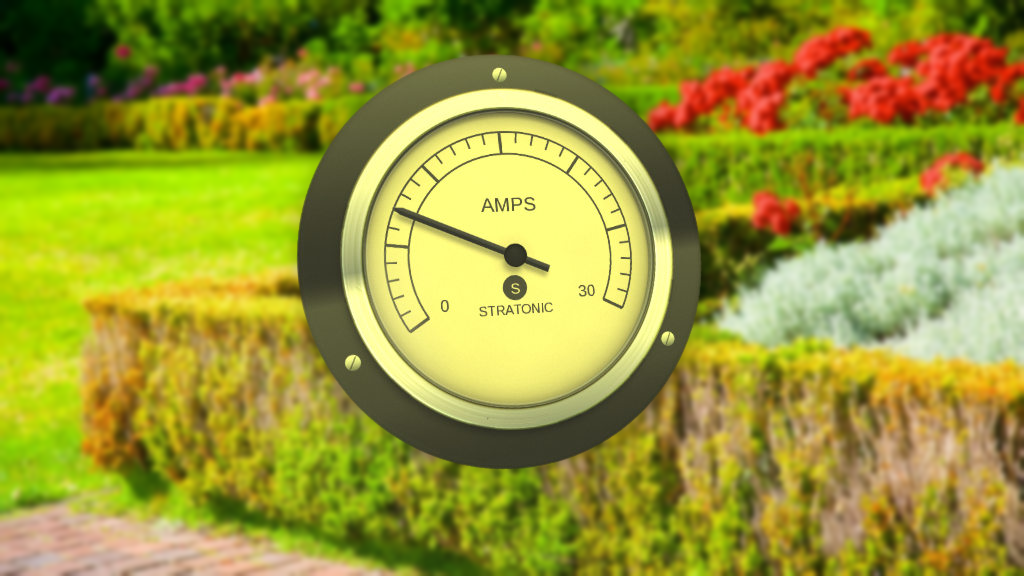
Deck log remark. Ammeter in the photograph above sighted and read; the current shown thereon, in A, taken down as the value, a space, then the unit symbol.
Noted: 7 A
